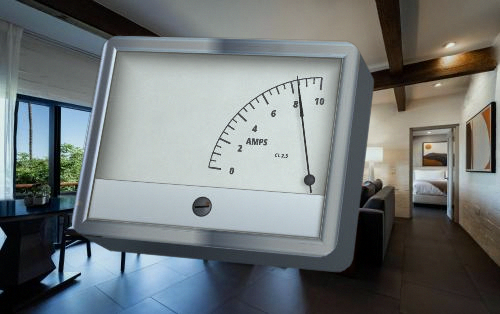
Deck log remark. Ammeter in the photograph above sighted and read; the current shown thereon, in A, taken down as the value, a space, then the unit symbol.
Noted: 8.5 A
